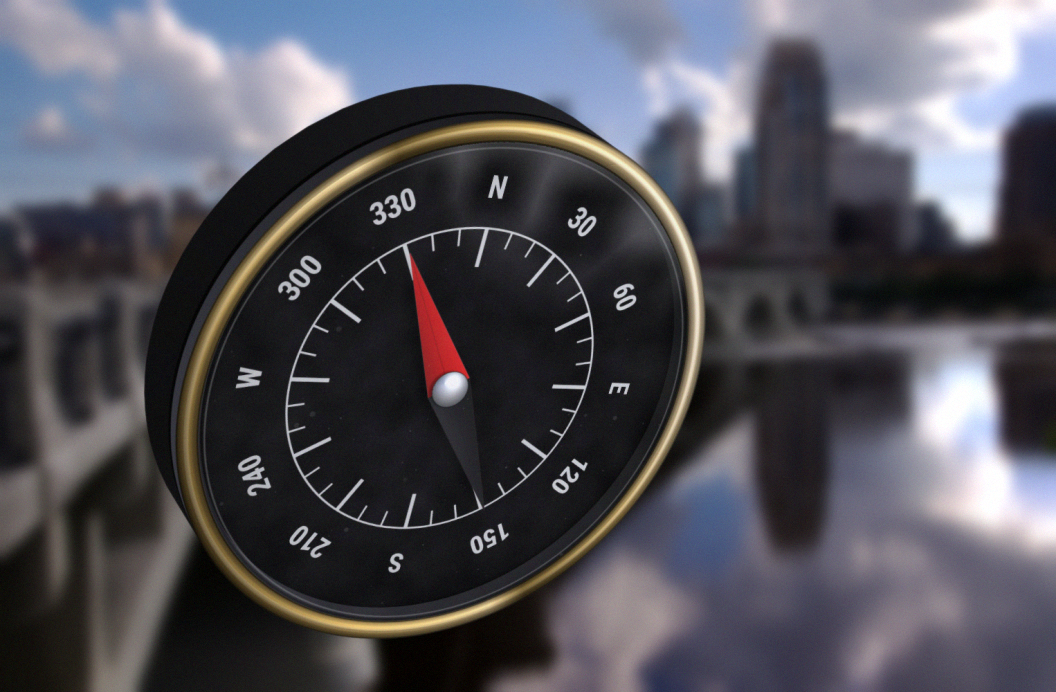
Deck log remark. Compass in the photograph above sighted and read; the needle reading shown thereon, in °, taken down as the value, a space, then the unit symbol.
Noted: 330 °
